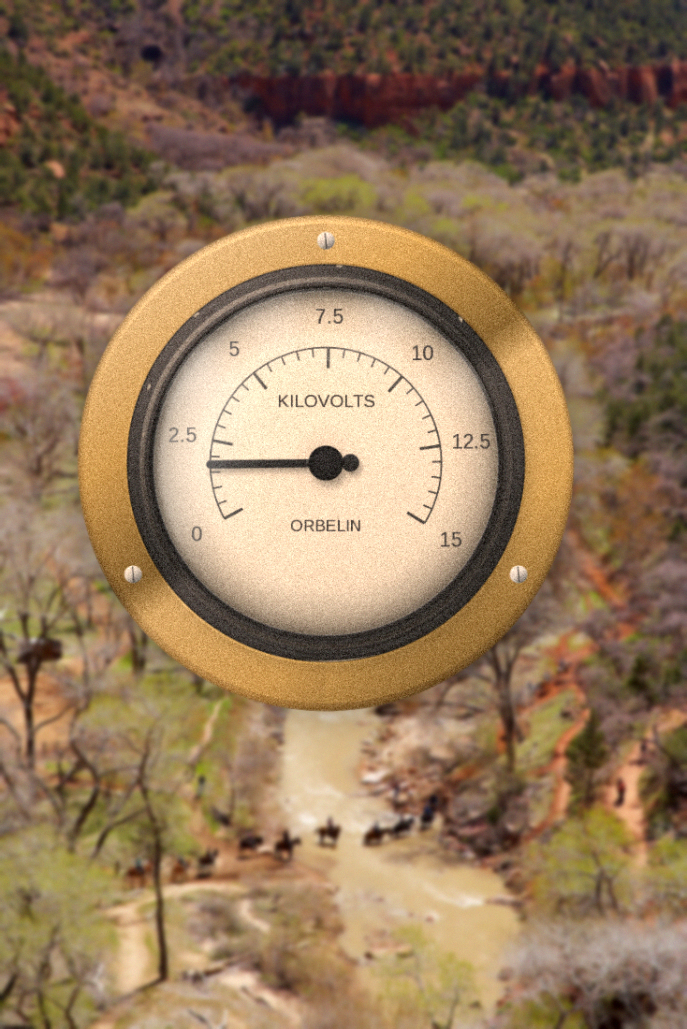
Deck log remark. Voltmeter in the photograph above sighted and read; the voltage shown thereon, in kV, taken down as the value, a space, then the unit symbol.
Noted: 1.75 kV
